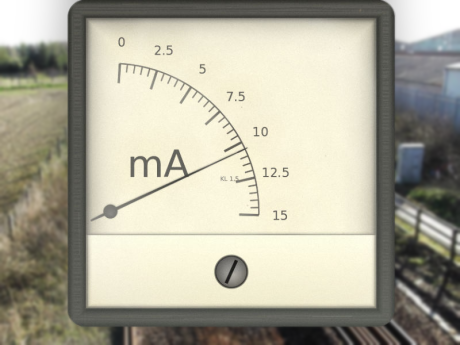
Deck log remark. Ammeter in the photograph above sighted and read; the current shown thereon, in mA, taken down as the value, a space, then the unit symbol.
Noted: 10.5 mA
